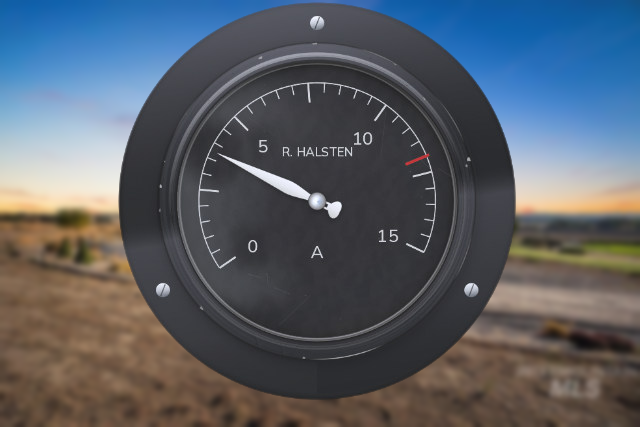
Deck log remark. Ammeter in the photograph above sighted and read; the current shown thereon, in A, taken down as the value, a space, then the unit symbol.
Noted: 3.75 A
